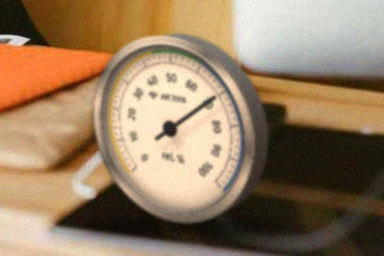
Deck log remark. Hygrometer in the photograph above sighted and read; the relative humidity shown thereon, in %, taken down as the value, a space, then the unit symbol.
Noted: 70 %
